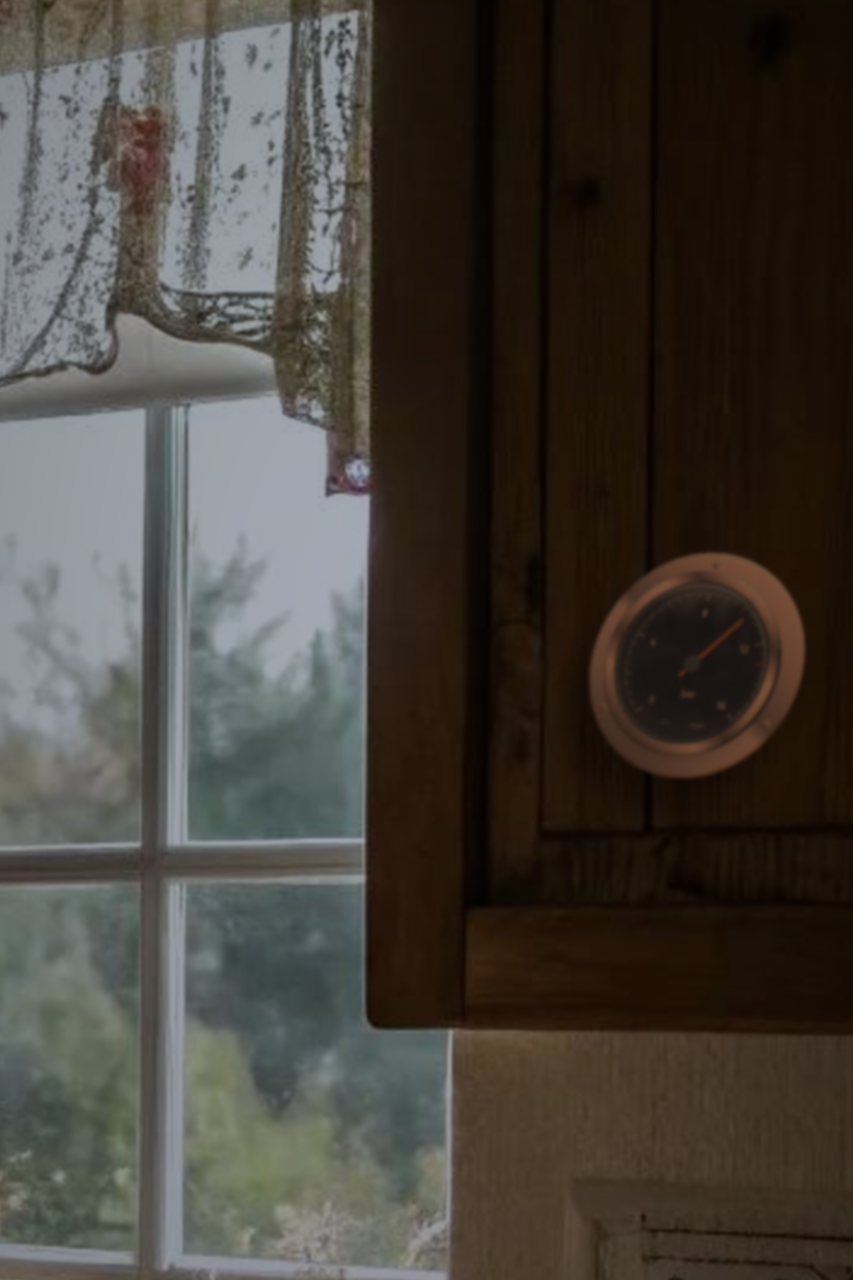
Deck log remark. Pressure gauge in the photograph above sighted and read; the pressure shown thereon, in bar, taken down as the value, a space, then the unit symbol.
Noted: 10.5 bar
